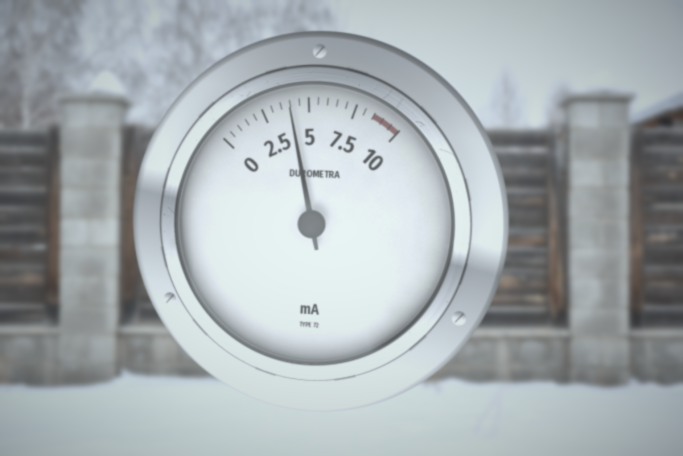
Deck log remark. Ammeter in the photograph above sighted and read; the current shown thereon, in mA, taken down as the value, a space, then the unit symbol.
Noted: 4 mA
